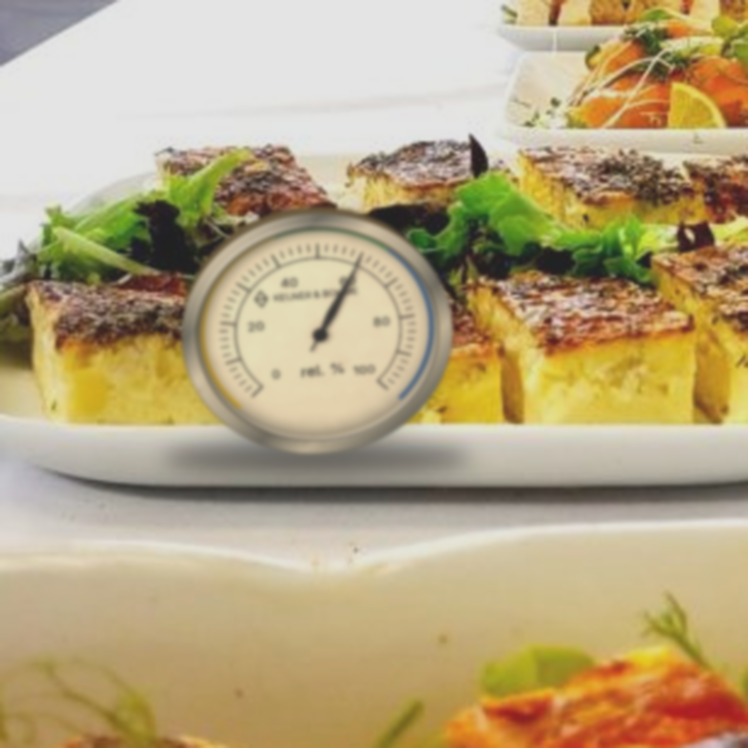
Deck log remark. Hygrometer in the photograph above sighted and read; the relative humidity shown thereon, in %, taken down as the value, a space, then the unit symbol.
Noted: 60 %
